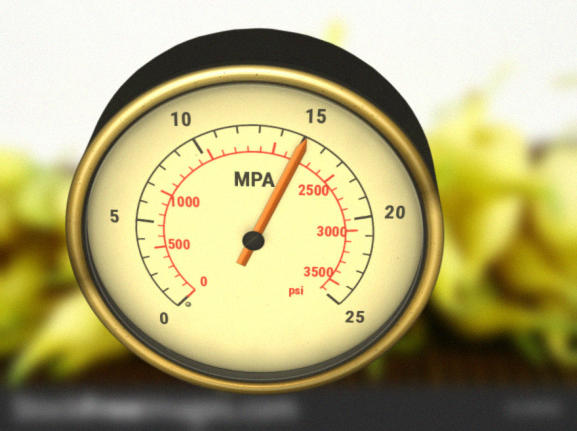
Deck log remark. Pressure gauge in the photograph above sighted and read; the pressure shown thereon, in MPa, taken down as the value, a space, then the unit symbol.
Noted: 15 MPa
